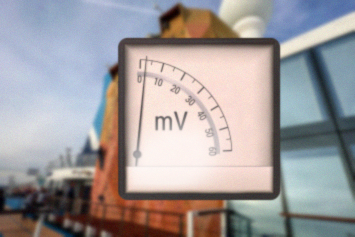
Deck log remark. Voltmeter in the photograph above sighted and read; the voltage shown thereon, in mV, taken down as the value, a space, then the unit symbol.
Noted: 2.5 mV
